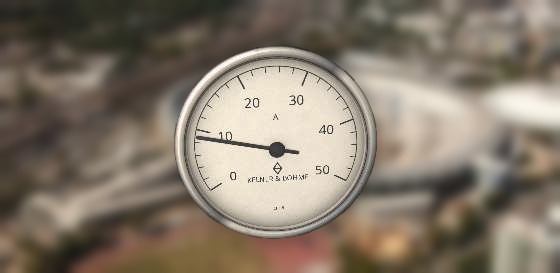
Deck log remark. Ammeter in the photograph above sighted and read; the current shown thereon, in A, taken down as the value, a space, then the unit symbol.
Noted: 9 A
